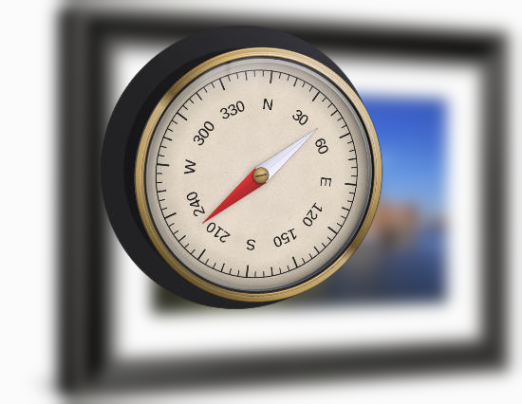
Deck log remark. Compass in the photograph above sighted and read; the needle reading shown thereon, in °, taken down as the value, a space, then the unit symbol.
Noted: 225 °
